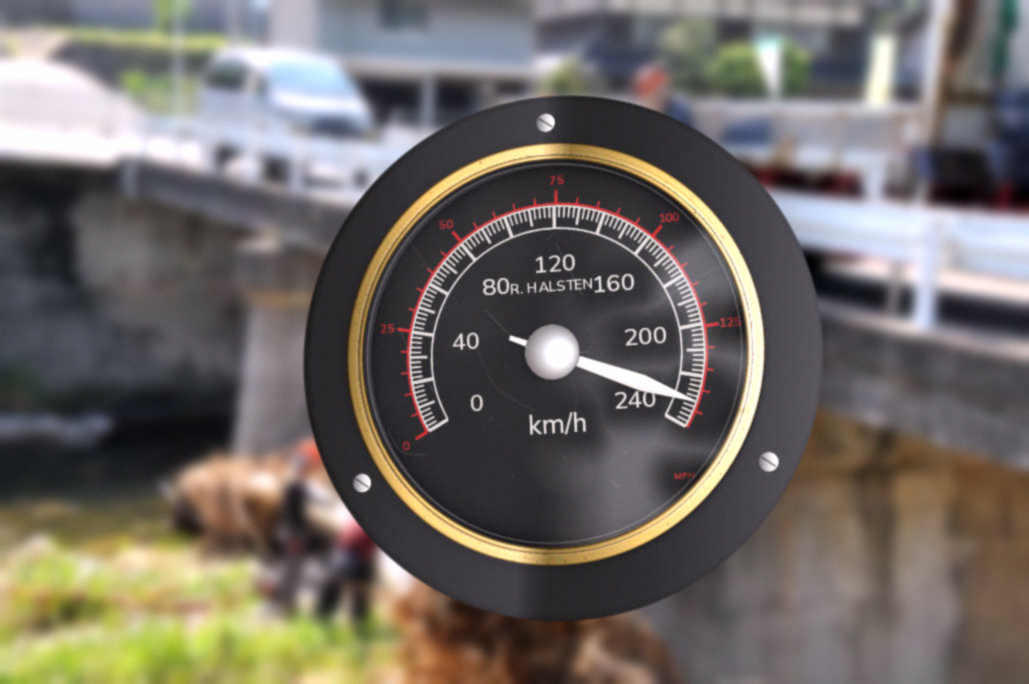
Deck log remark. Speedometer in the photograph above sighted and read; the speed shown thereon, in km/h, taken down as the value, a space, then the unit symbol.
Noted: 230 km/h
